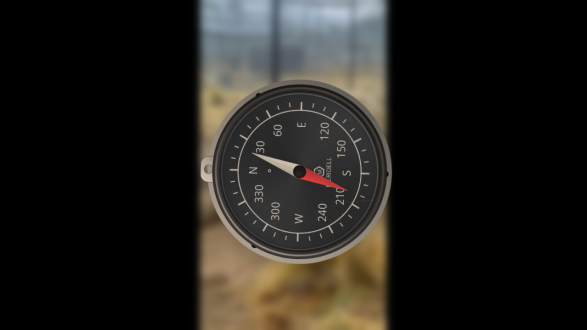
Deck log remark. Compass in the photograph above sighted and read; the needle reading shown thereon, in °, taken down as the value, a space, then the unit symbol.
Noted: 200 °
